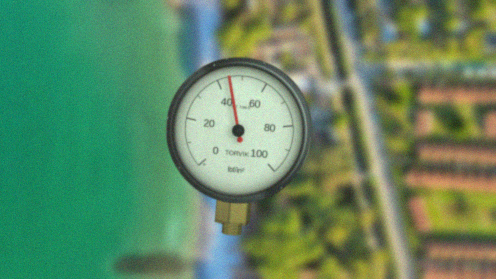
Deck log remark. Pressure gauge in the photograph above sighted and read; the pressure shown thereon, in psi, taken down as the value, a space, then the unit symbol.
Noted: 45 psi
